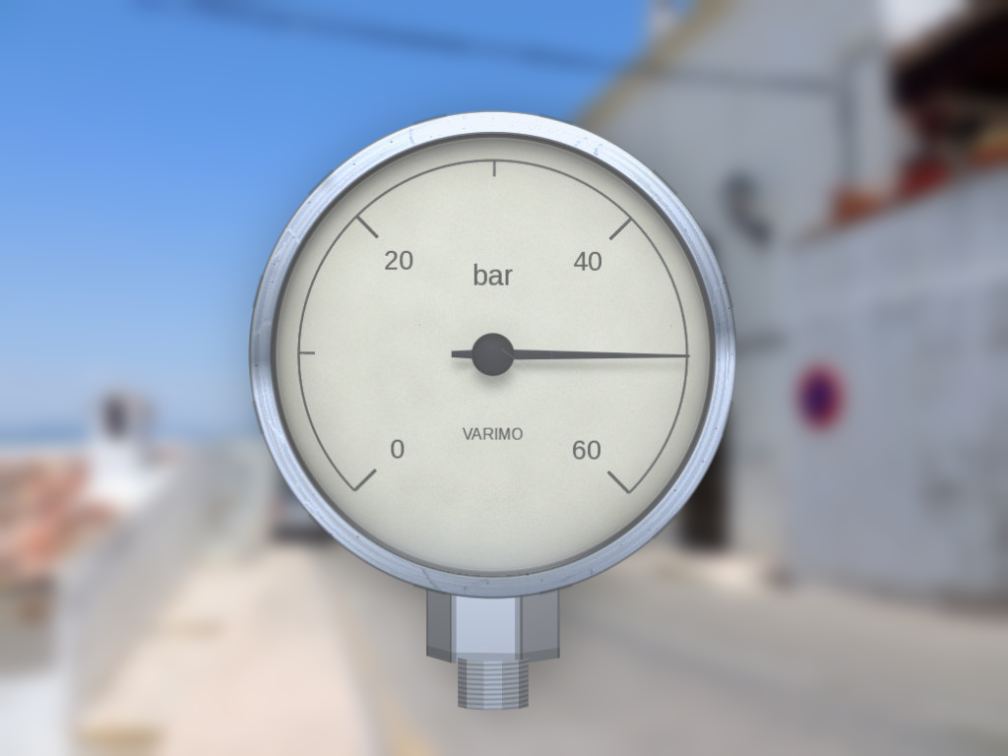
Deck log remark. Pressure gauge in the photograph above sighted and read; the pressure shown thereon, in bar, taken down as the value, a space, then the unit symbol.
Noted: 50 bar
